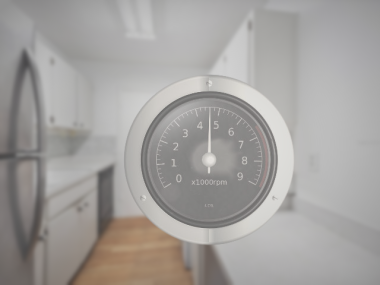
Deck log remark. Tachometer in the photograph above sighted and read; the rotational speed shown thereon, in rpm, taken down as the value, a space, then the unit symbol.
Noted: 4600 rpm
